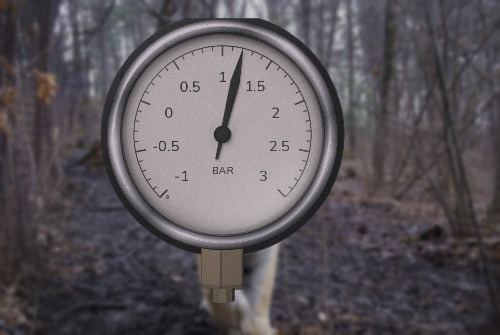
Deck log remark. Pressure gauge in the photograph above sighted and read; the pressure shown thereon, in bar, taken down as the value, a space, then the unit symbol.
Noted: 1.2 bar
